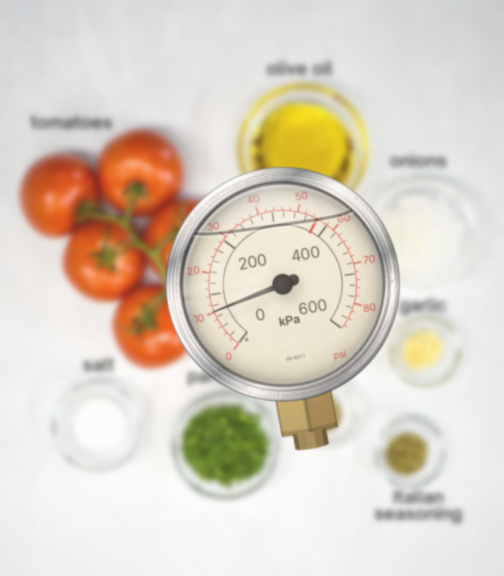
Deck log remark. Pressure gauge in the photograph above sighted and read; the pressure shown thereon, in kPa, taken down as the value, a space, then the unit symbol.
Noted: 70 kPa
